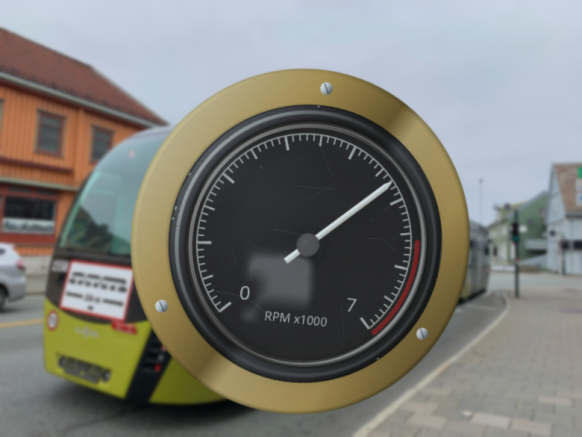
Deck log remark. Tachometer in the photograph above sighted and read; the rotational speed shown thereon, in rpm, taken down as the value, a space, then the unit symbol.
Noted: 4700 rpm
